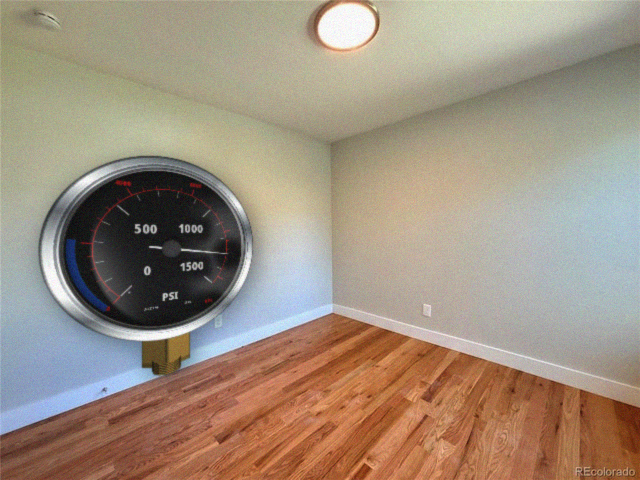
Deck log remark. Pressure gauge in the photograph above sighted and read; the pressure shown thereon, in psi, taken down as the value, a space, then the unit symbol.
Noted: 1300 psi
